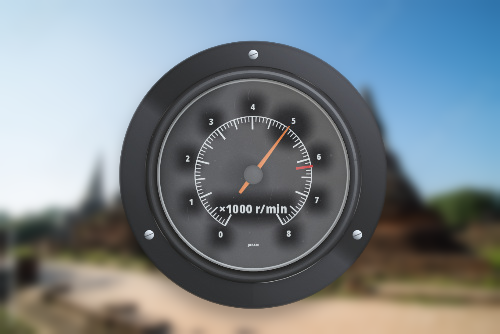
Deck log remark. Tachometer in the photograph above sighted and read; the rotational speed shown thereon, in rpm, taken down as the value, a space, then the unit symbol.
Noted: 5000 rpm
